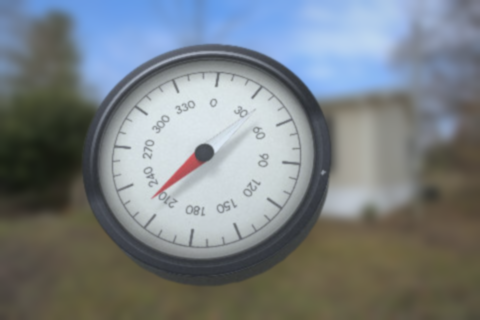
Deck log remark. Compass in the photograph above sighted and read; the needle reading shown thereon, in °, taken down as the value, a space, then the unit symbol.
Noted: 220 °
